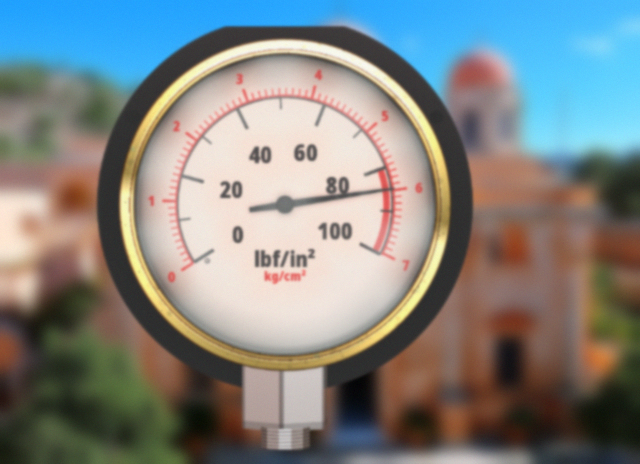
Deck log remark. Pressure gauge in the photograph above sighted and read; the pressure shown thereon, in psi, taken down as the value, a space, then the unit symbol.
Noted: 85 psi
